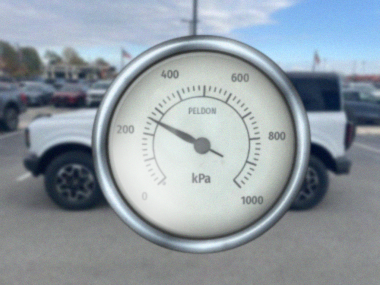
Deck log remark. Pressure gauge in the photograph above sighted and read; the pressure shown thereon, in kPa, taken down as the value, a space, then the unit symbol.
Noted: 260 kPa
